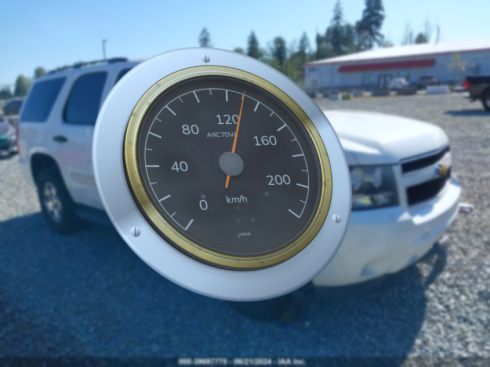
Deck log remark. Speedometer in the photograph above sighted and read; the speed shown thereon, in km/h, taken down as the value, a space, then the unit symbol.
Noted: 130 km/h
